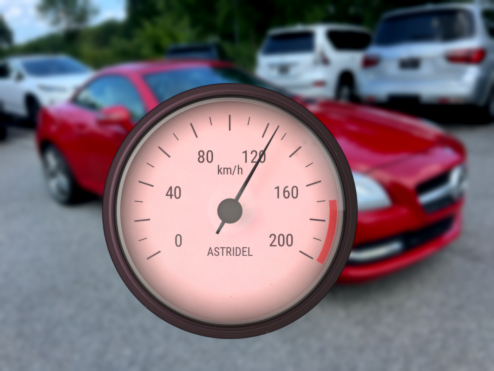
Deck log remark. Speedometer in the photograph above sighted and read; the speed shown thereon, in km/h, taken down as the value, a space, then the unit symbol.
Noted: 125 km/h
